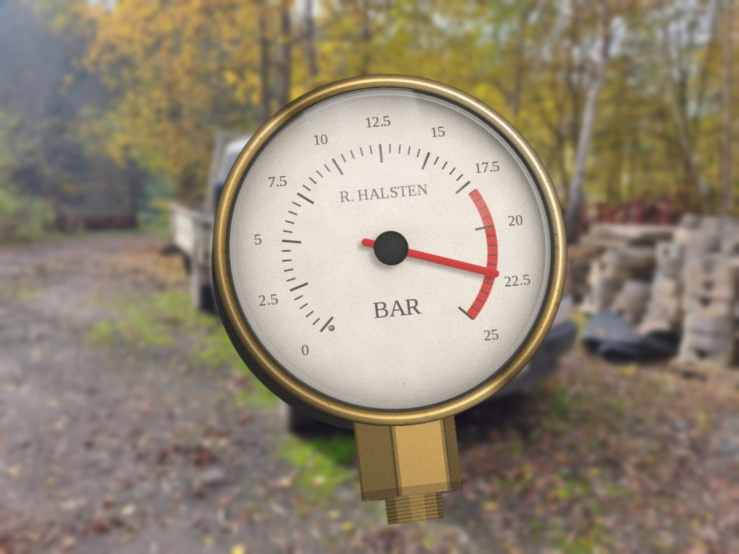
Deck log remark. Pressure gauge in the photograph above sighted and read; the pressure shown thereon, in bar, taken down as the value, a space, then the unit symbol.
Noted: 22.5 bar
